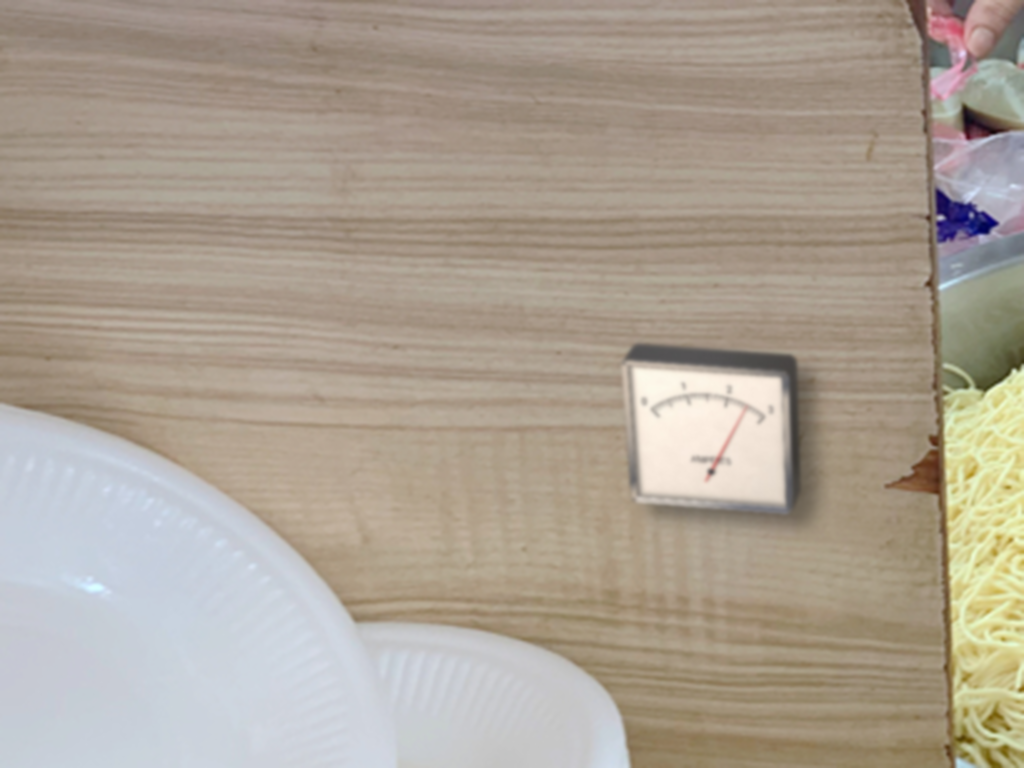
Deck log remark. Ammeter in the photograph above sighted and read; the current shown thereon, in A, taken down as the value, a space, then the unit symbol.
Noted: 2.5 A
